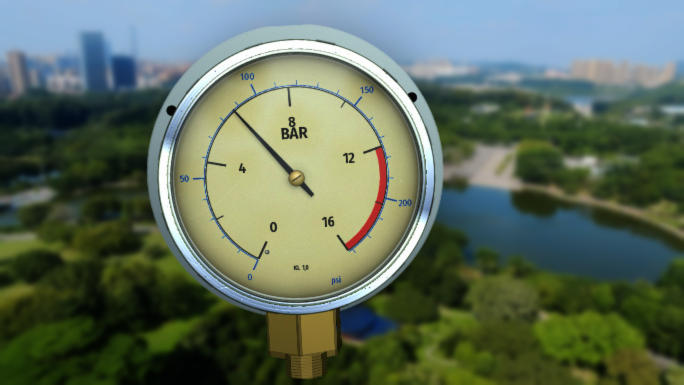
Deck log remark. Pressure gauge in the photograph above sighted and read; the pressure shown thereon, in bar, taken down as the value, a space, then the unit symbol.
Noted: 6 bar
